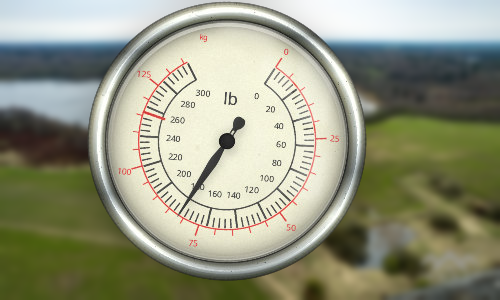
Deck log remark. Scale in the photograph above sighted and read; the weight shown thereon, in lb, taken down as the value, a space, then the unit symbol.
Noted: 180 lb
